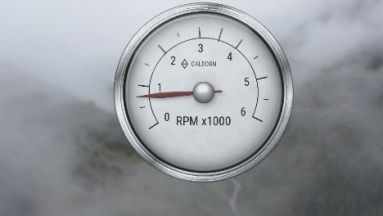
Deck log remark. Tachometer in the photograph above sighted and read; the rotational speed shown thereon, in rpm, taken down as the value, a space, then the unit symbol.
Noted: 750 rpm
